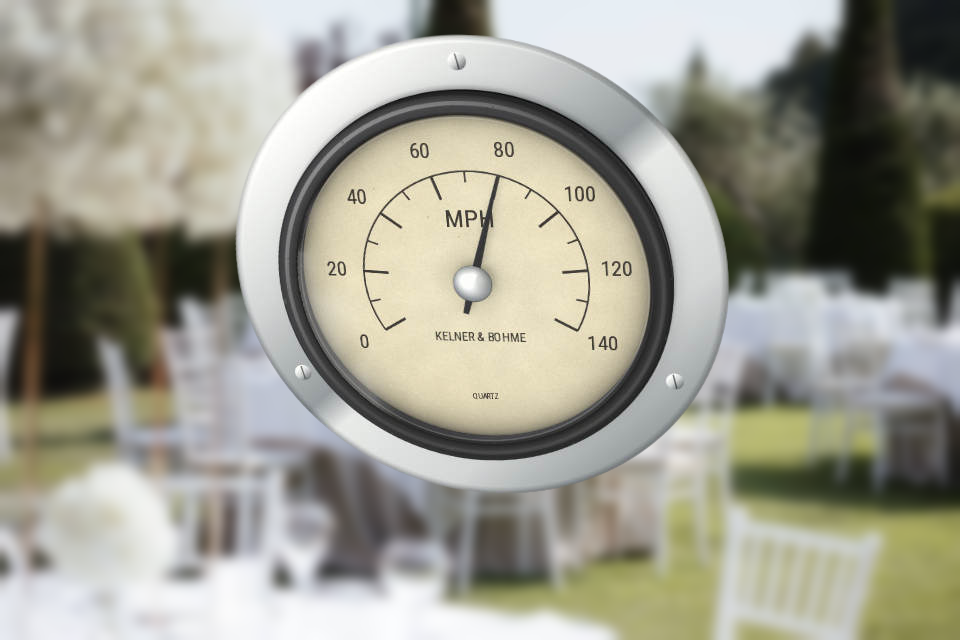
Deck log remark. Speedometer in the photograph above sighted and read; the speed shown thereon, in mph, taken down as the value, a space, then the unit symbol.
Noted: 80 mph
